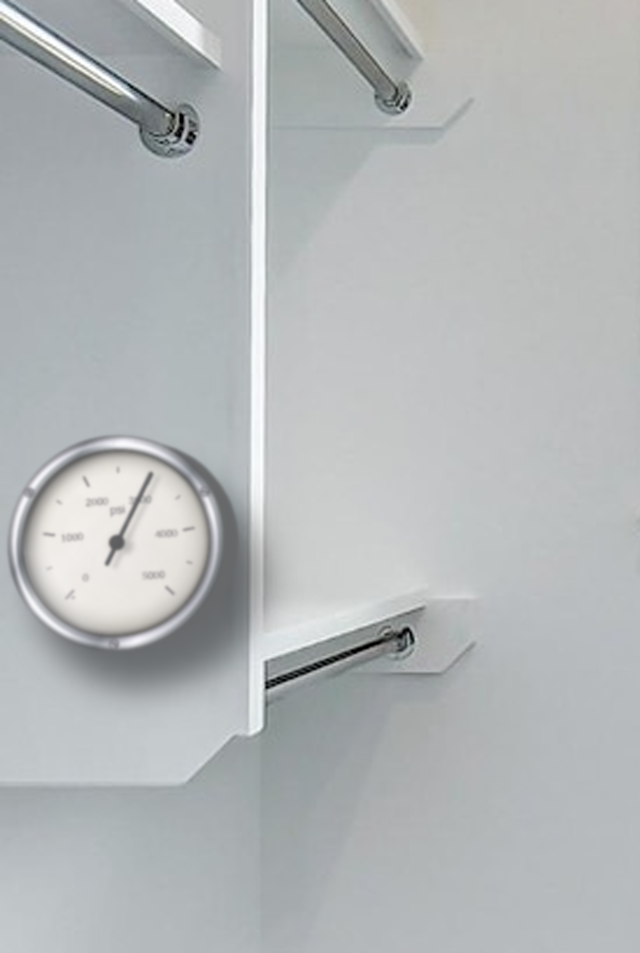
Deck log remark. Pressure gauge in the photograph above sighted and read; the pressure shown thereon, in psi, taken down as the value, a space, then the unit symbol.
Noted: 3000 psi
